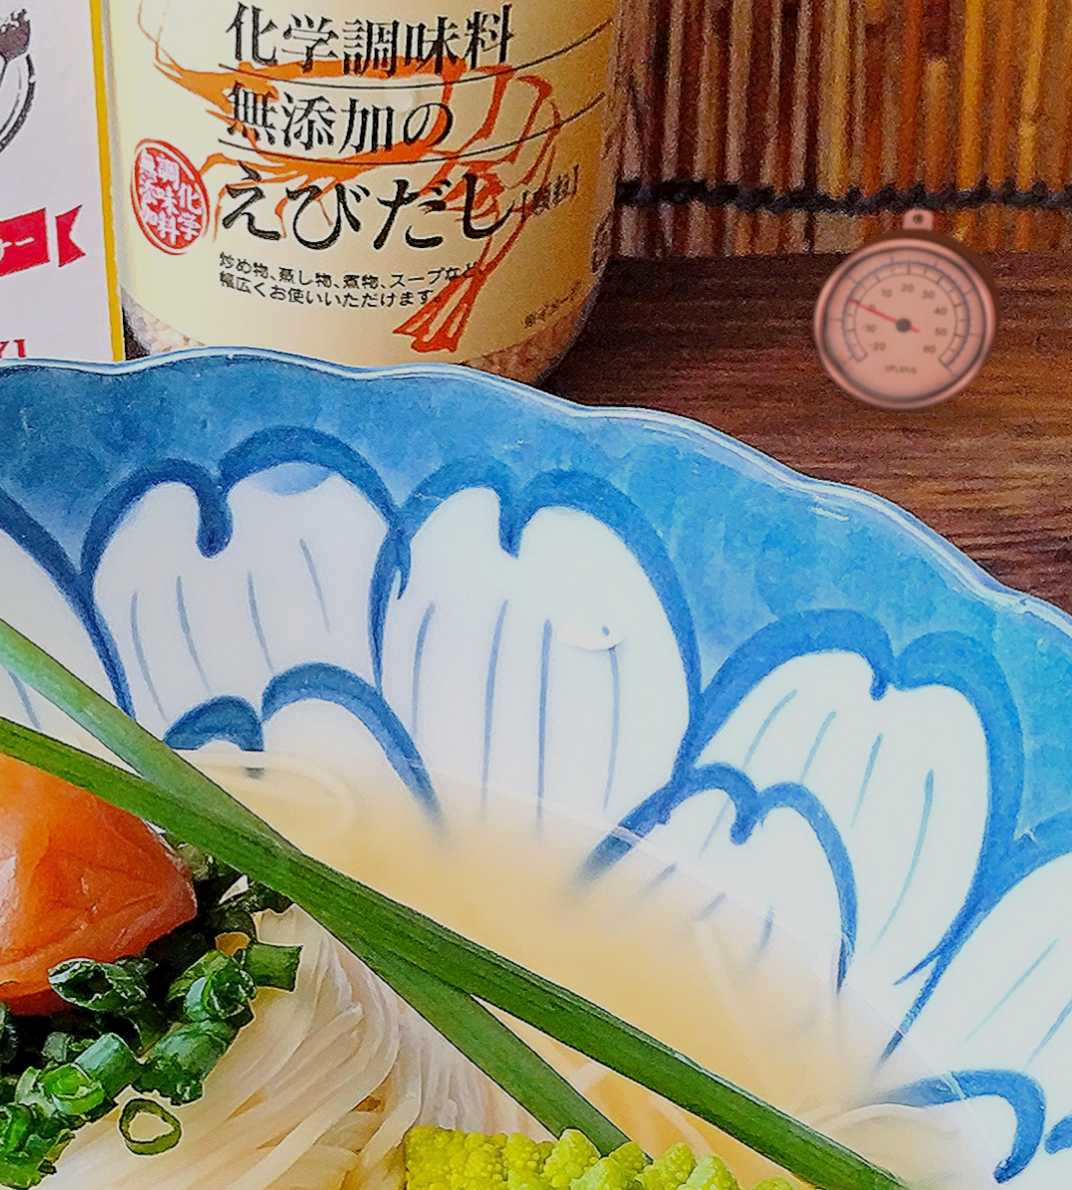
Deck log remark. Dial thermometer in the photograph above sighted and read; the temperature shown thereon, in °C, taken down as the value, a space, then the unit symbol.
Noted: 0 °C
